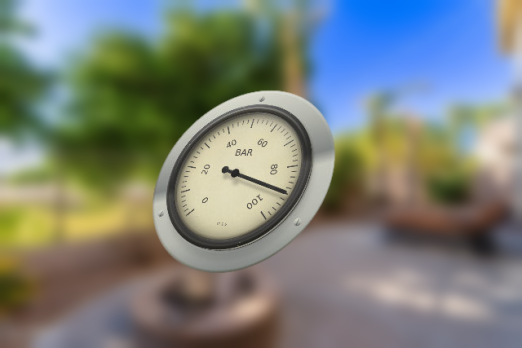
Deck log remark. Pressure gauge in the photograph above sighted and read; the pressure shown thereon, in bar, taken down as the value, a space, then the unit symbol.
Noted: 90 bar
